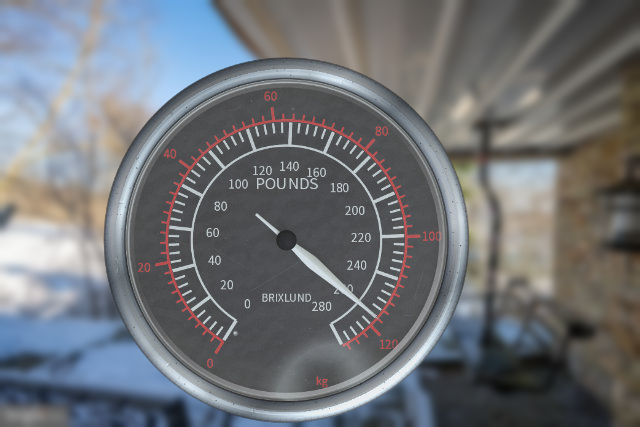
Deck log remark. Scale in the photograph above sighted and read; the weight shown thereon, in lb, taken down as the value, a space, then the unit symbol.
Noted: 260 lb
